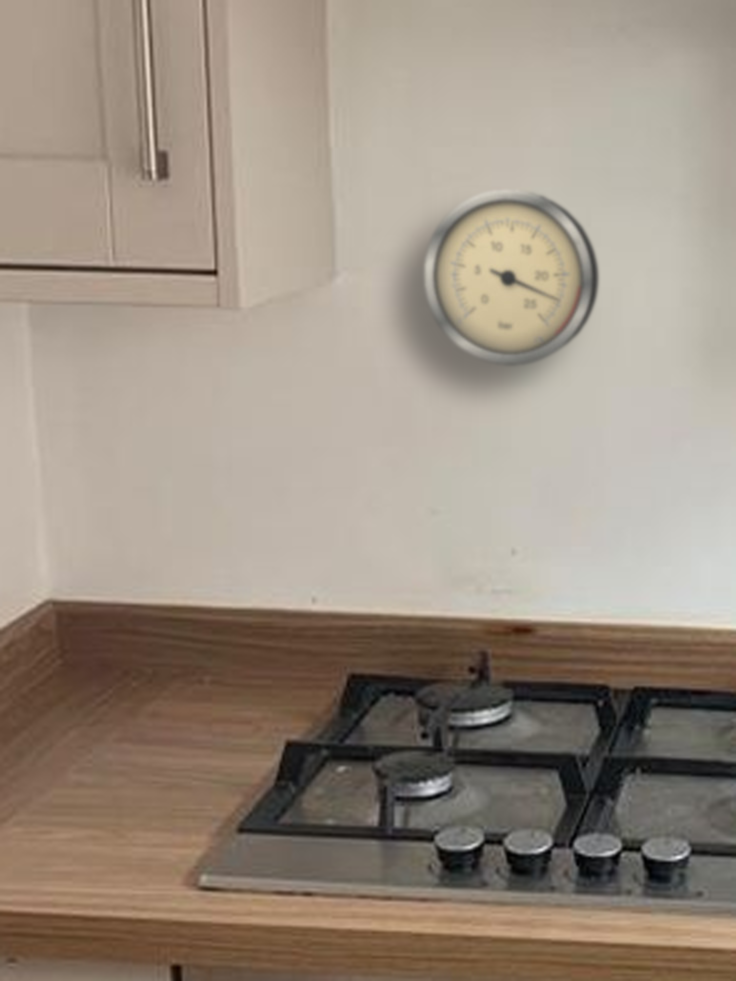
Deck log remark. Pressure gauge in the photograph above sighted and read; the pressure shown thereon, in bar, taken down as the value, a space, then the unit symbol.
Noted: 22.5 bar
